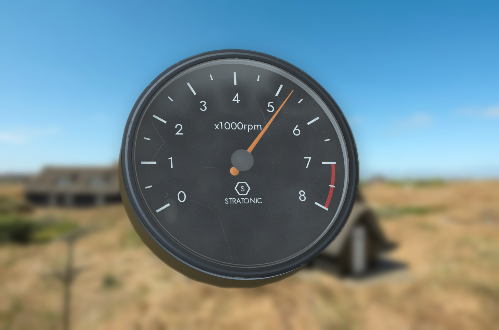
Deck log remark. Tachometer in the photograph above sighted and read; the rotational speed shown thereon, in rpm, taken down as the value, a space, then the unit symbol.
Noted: 5250 rpm
